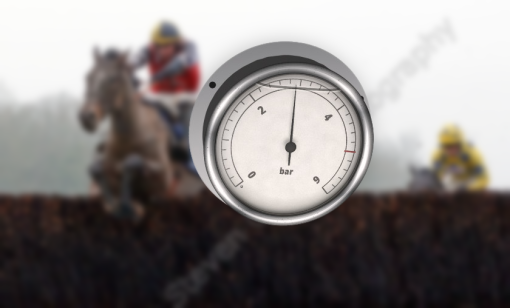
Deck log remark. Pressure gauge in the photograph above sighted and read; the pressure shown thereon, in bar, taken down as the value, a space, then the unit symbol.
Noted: 2.9 bar
